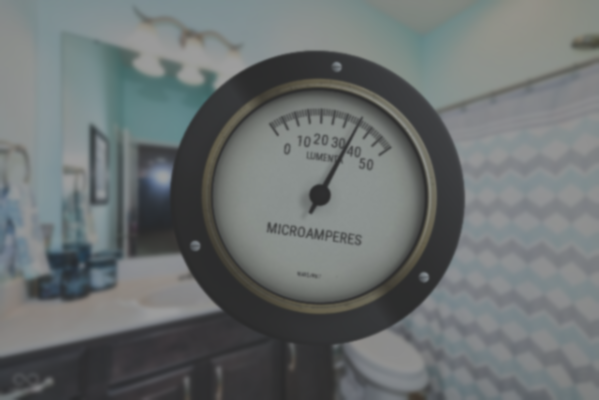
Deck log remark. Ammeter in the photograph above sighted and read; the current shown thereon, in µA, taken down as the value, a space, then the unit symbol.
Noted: 35 µA
